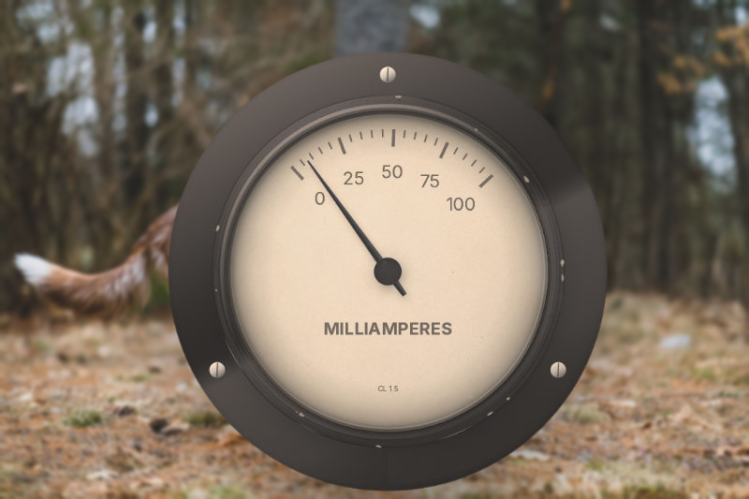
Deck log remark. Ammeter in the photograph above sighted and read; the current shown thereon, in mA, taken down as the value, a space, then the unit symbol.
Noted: 7.5 mA
